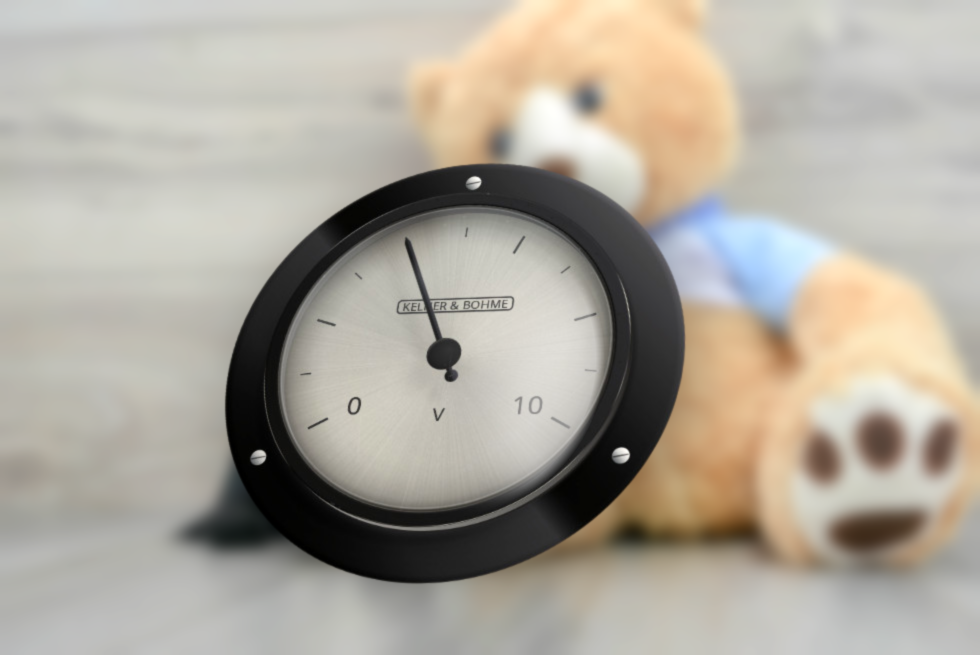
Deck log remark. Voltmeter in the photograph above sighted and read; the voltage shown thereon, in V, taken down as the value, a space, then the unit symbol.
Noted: 4 V
